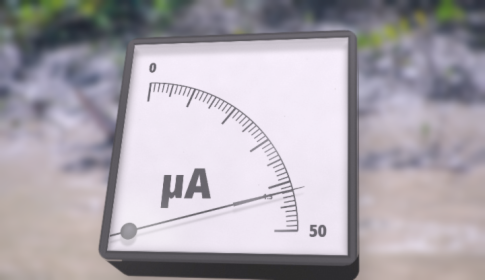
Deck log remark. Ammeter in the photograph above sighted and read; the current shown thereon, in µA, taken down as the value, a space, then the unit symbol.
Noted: 42 µA
